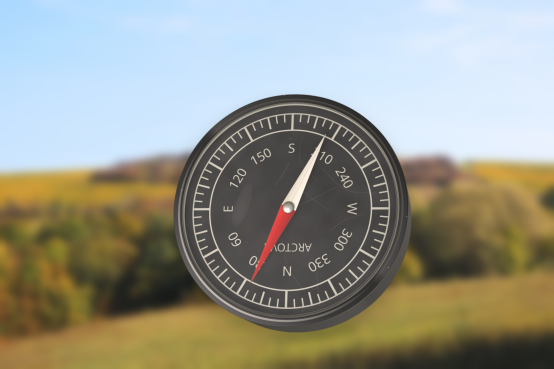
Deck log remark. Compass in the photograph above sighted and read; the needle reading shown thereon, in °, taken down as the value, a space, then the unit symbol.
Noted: 25 °
